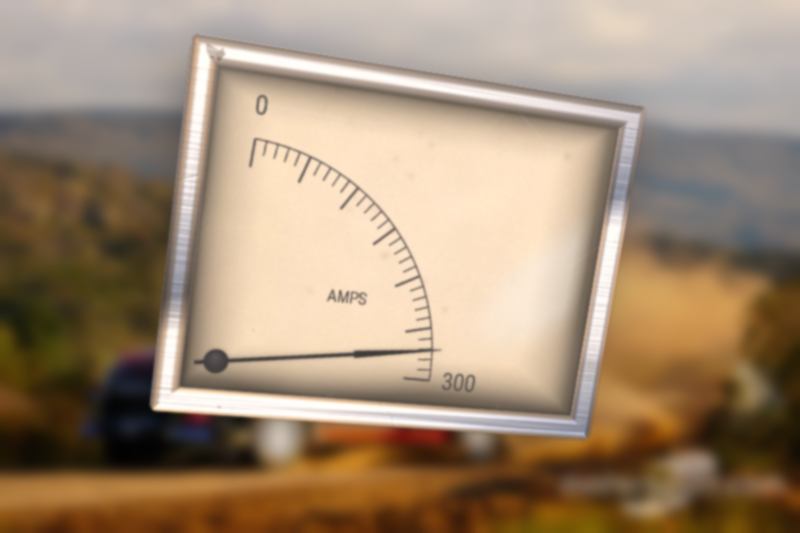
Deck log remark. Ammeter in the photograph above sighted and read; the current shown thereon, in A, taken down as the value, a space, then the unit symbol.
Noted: 270 A
